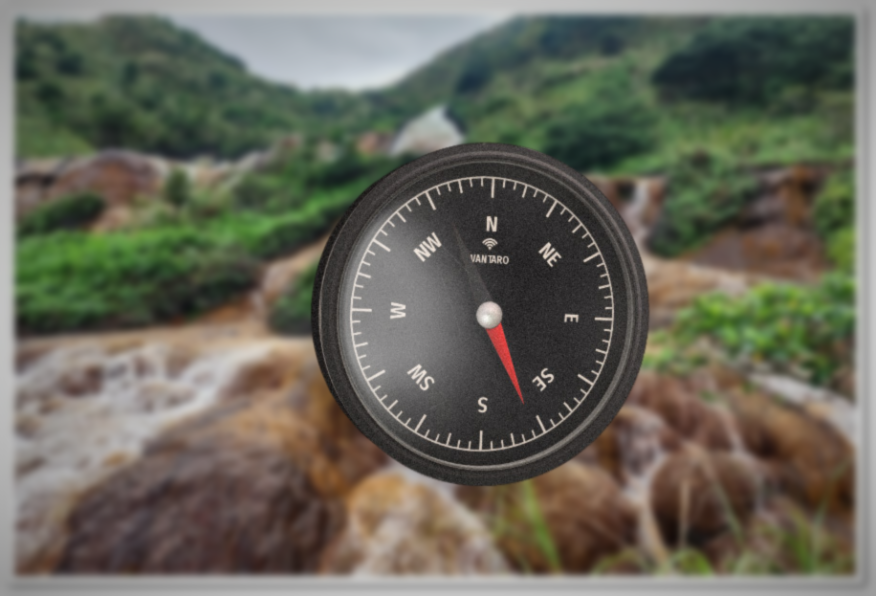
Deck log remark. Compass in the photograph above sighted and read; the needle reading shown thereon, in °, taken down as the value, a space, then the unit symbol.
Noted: 155 °
